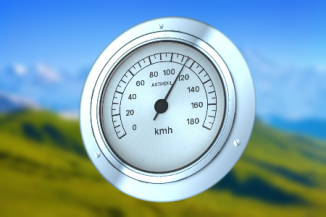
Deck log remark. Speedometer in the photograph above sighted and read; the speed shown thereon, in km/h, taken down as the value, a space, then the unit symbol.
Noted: 115 km/h
